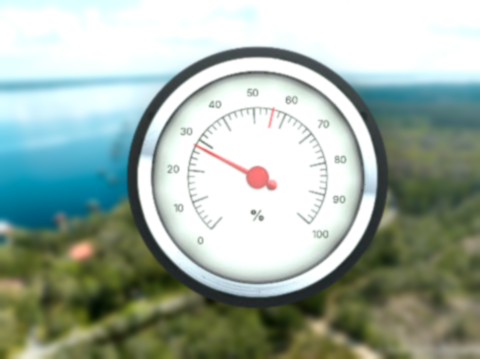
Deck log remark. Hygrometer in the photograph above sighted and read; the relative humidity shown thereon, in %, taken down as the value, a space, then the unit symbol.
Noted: 28 %
